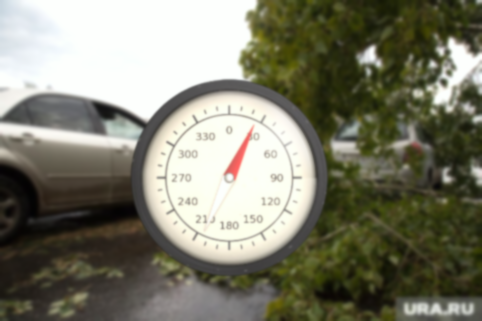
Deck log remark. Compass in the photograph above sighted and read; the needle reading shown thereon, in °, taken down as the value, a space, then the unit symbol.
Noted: 25 °
